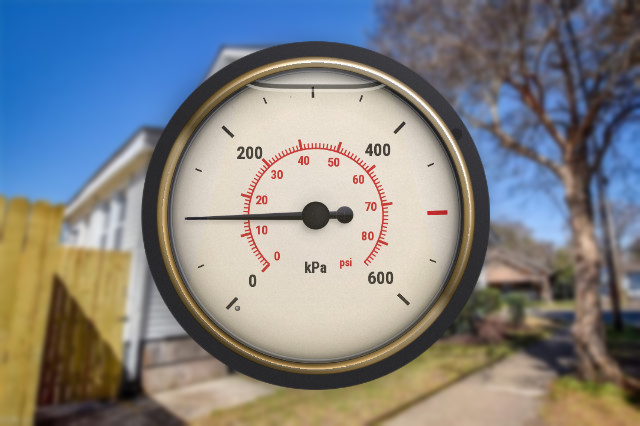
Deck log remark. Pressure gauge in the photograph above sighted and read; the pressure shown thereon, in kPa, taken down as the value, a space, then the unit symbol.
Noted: 100 kPa
